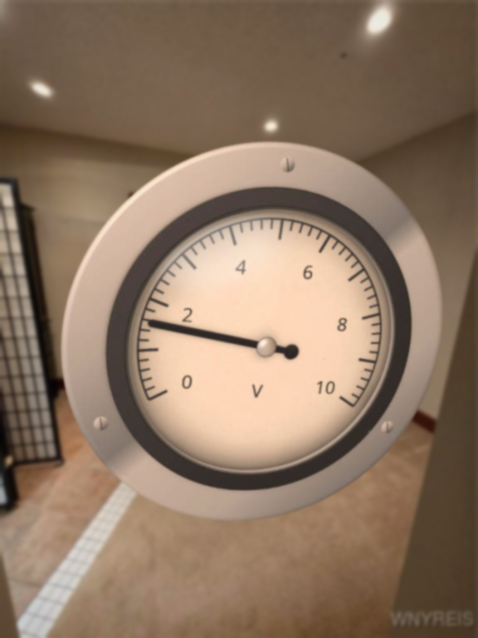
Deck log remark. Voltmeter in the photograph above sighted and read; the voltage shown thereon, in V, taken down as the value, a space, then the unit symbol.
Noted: 1.6 V
